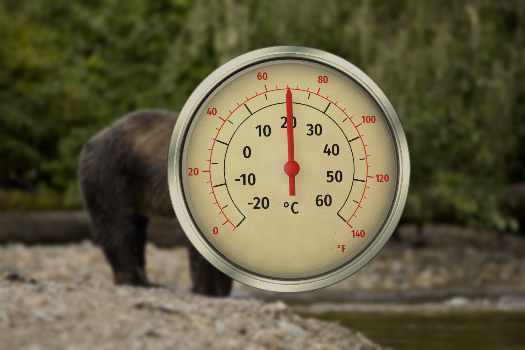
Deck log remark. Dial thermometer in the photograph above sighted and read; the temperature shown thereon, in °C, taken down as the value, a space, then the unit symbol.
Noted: 20 °C
